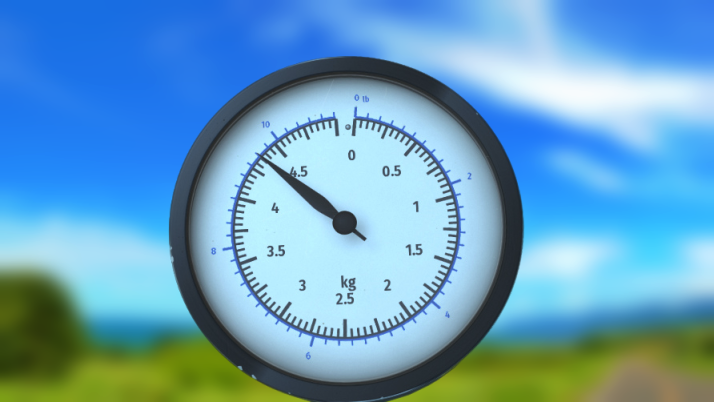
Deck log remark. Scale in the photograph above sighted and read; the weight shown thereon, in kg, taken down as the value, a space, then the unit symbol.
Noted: 4.35 kg
